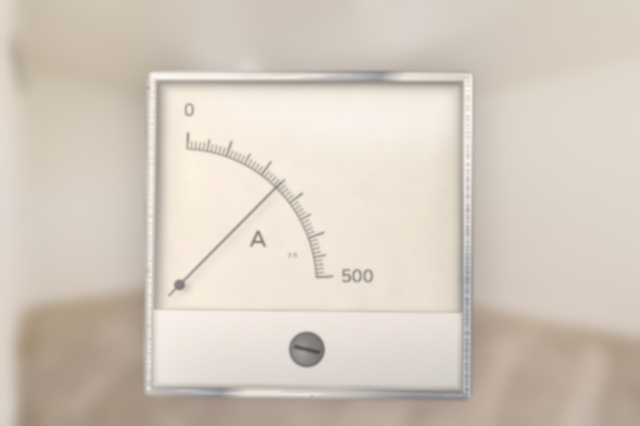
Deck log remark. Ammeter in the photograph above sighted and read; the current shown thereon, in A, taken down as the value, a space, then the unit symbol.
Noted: 250 A
